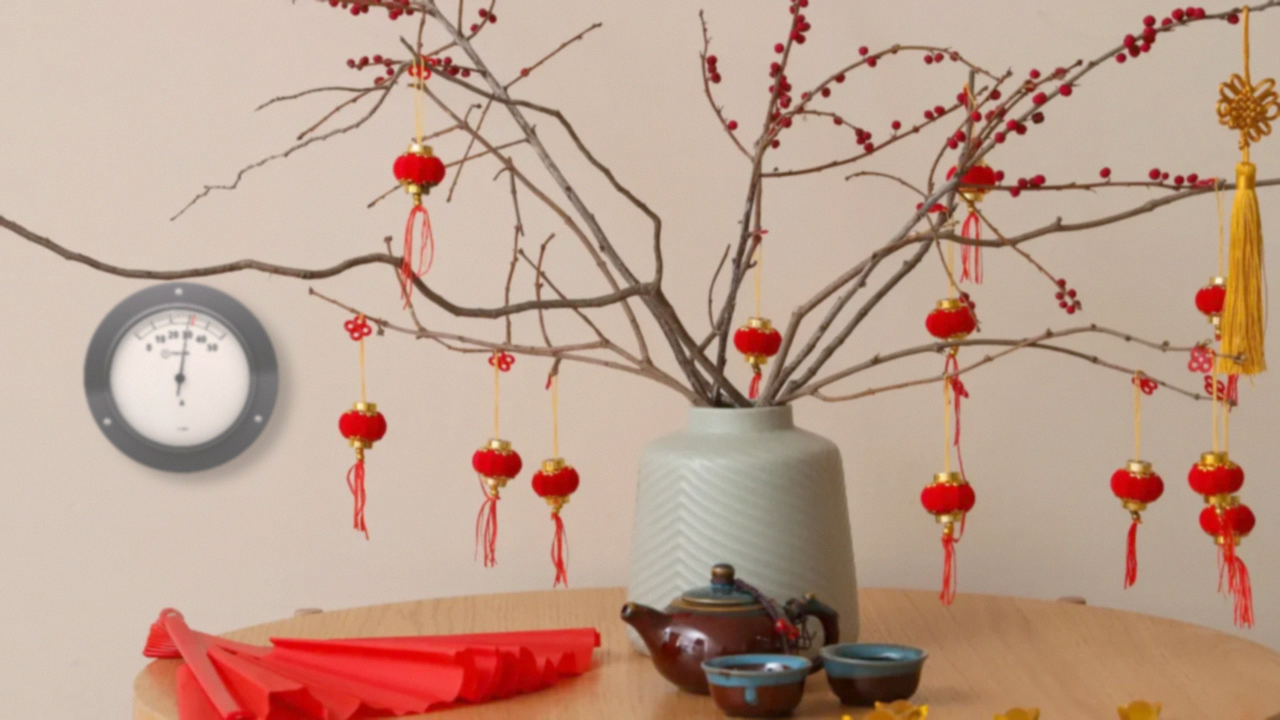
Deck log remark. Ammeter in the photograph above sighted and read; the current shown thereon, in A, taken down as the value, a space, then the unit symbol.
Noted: 30 A
